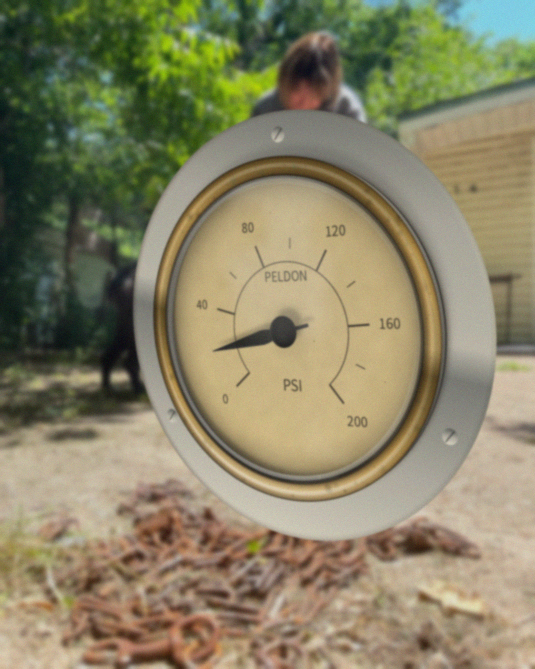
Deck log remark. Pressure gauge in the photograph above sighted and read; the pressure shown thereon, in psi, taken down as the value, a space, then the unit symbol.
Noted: 20 psi
